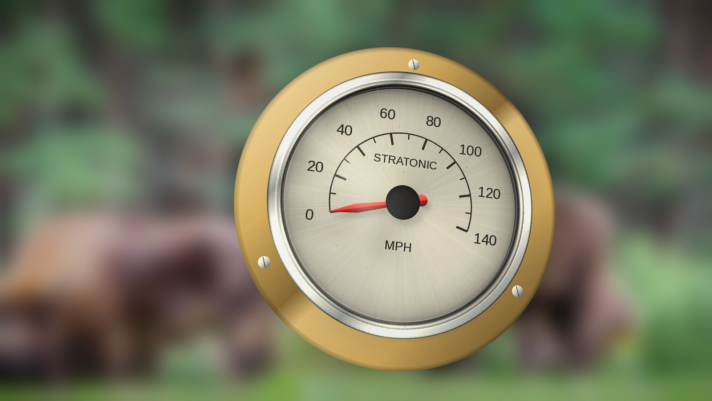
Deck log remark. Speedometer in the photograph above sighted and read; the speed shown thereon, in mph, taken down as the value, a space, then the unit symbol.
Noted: 0 mph
